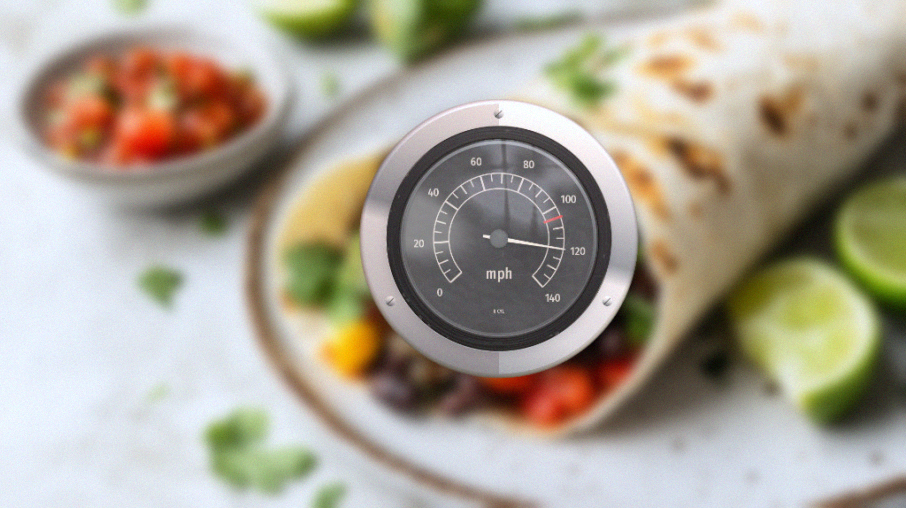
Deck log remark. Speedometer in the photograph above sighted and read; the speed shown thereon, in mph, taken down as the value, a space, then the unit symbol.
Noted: 120 mph
